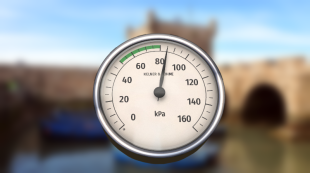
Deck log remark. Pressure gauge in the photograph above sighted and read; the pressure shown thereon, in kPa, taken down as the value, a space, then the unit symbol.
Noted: 85 kPa
